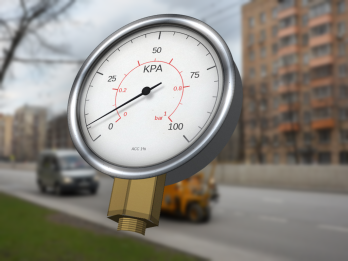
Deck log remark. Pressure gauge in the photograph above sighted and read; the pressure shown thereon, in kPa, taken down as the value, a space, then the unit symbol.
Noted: 5 kPa
